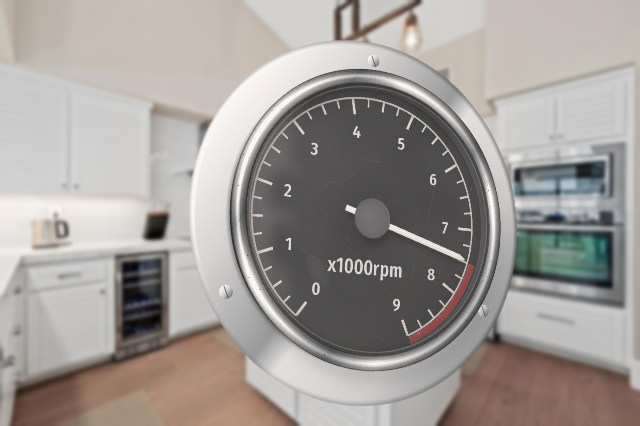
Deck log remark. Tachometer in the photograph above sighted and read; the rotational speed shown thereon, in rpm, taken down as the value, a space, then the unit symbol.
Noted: 7500 rpm
